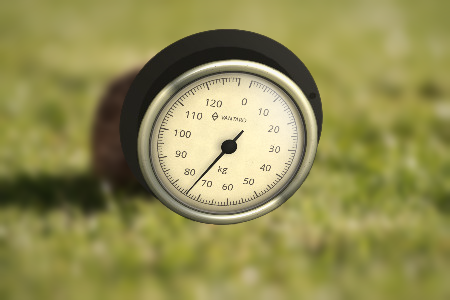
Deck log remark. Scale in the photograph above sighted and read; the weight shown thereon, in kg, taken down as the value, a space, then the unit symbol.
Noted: 75 kg
